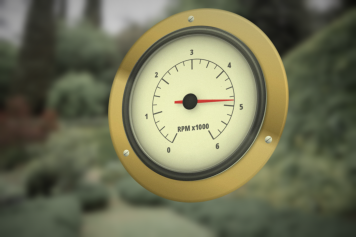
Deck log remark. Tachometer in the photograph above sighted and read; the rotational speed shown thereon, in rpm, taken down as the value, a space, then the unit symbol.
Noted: 4875 rpm
